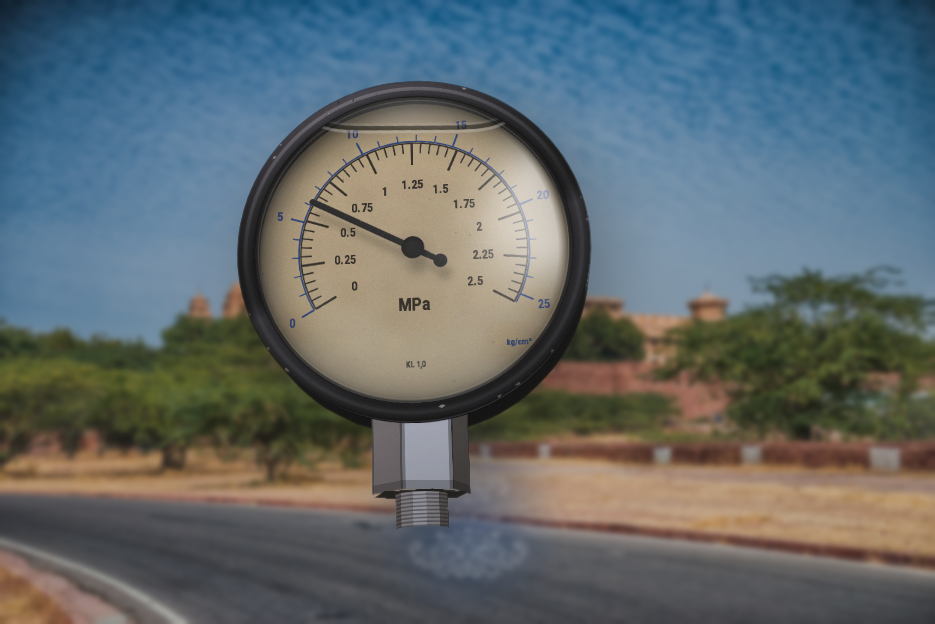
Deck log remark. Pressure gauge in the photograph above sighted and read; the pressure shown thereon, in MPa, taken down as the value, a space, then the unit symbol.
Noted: 0.6 MPa
